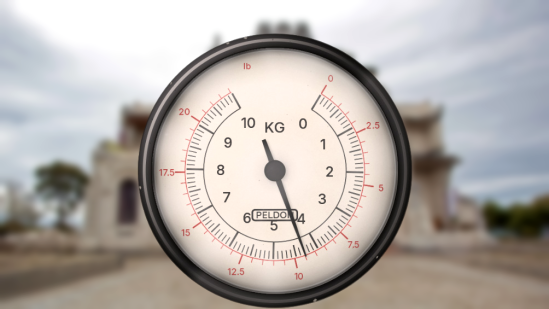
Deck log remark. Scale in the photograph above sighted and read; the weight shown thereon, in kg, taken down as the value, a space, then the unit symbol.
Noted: 4.3 kg
